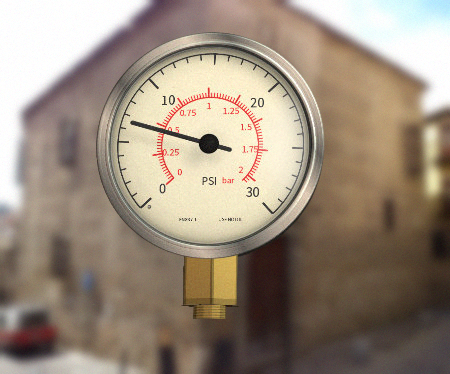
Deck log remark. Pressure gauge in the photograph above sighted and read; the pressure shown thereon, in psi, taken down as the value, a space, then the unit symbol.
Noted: 6.5 psi
